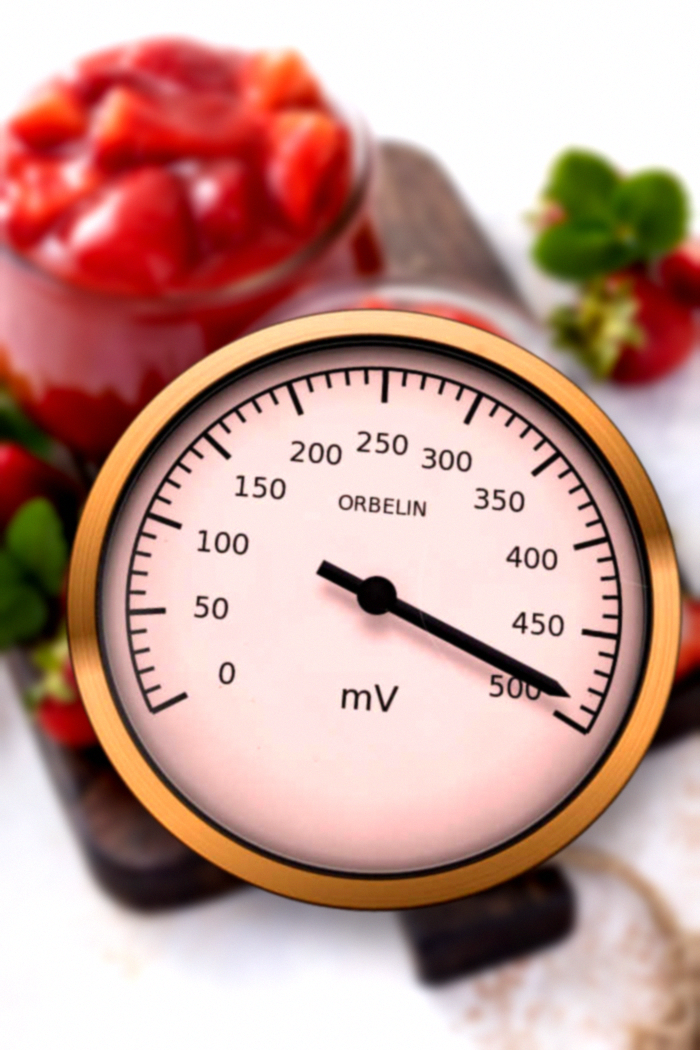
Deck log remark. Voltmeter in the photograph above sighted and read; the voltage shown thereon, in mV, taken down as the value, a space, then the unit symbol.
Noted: 490 mV
